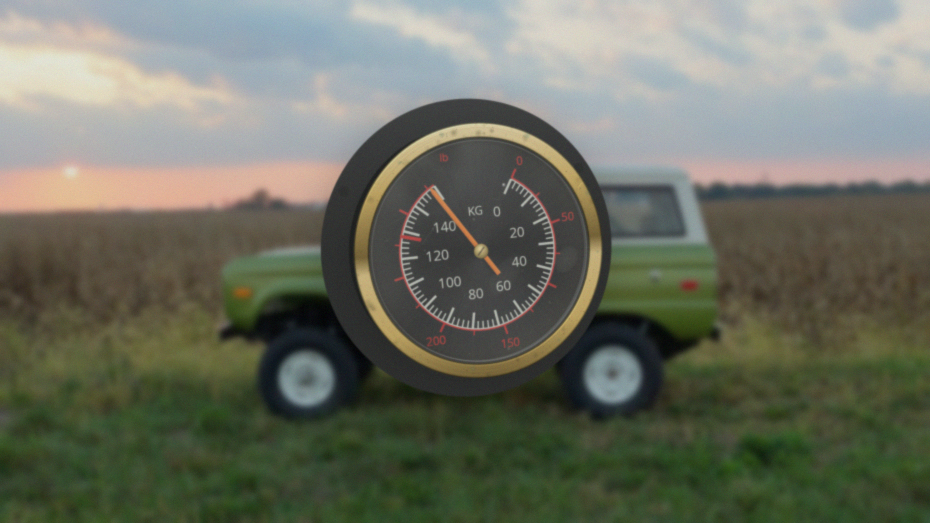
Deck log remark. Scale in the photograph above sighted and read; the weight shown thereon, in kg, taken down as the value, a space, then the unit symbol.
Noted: 148 kg
